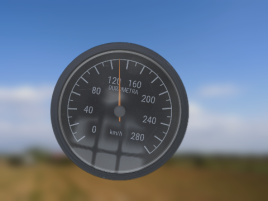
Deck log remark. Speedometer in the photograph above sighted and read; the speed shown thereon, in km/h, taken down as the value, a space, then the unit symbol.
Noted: 130 km/h
